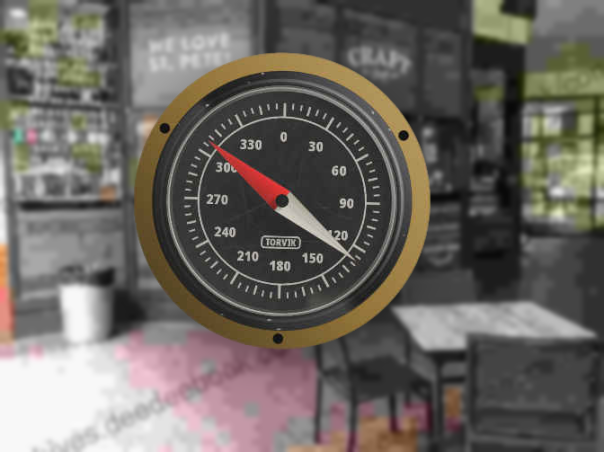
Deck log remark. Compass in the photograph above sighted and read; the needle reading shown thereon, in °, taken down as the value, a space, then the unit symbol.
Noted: 307.5 °
